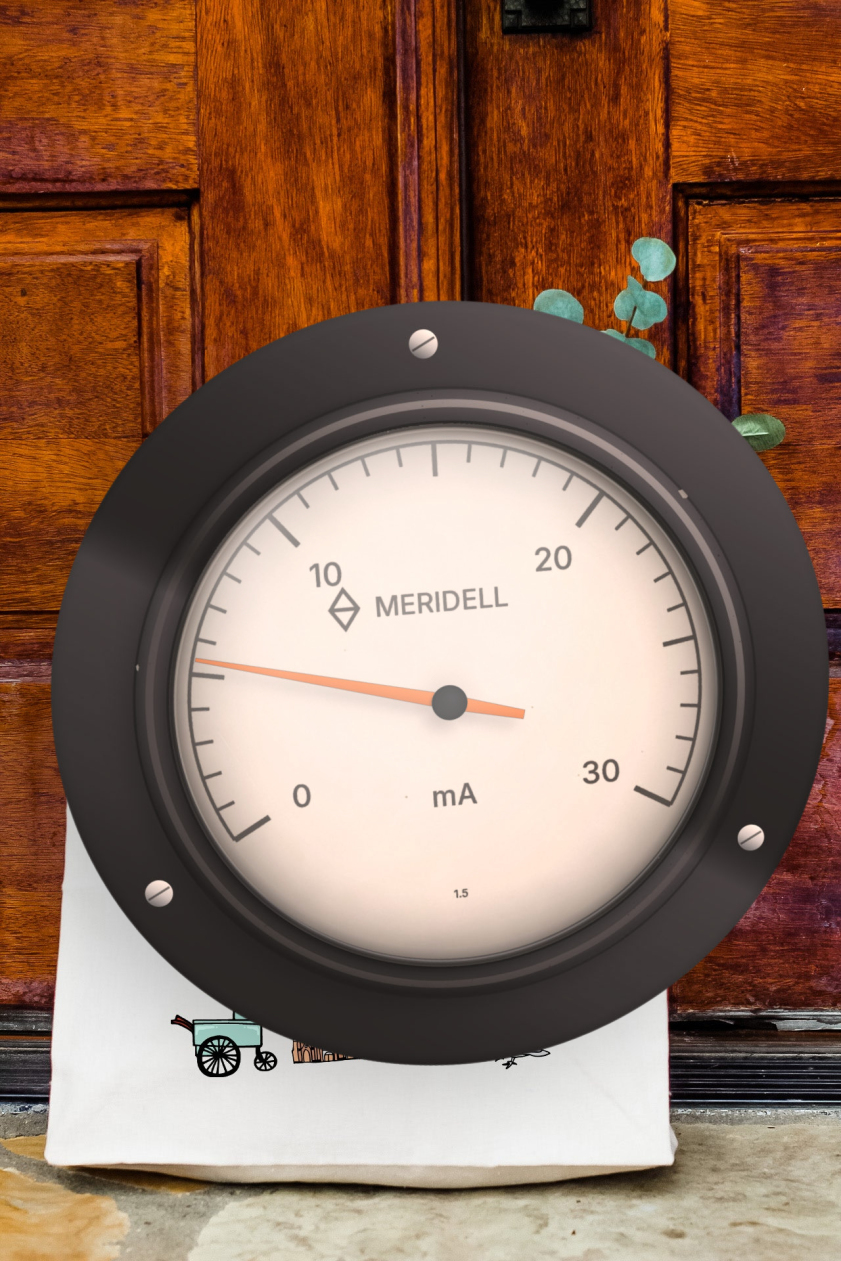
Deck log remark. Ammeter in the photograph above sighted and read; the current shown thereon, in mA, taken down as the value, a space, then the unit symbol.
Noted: 5.5 mA
